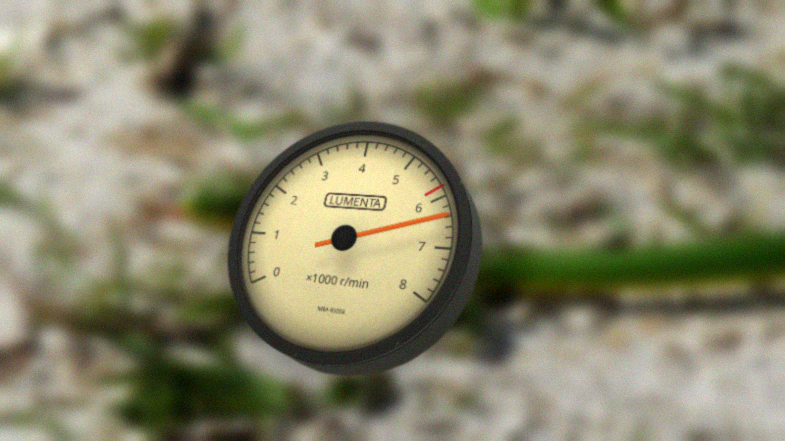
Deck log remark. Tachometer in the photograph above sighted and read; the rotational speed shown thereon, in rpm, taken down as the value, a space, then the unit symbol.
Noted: 6400 rpm
